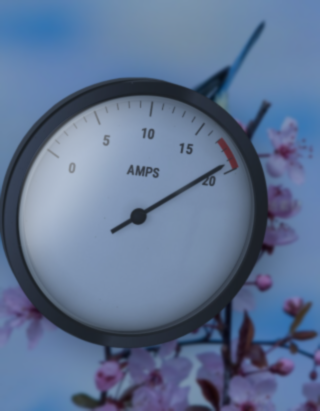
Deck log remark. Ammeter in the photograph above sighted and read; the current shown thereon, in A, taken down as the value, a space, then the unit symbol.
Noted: 19 A
